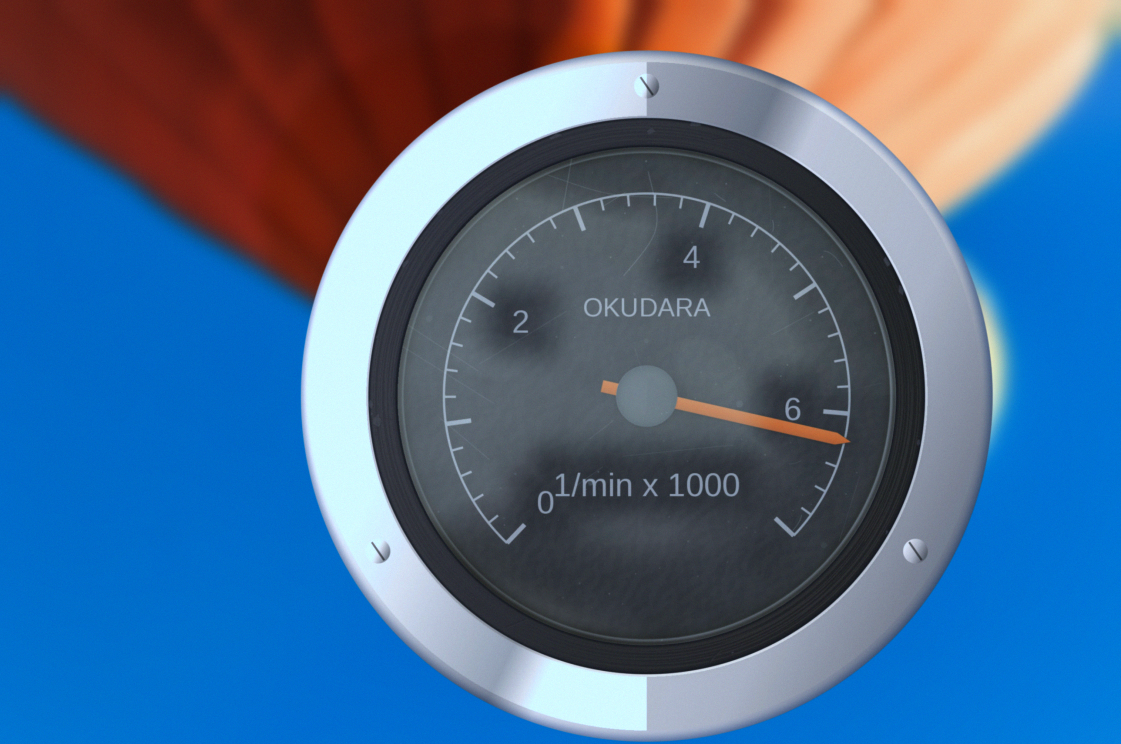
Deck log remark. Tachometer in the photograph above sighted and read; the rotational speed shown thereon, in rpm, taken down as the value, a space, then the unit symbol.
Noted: 6200 rpm
